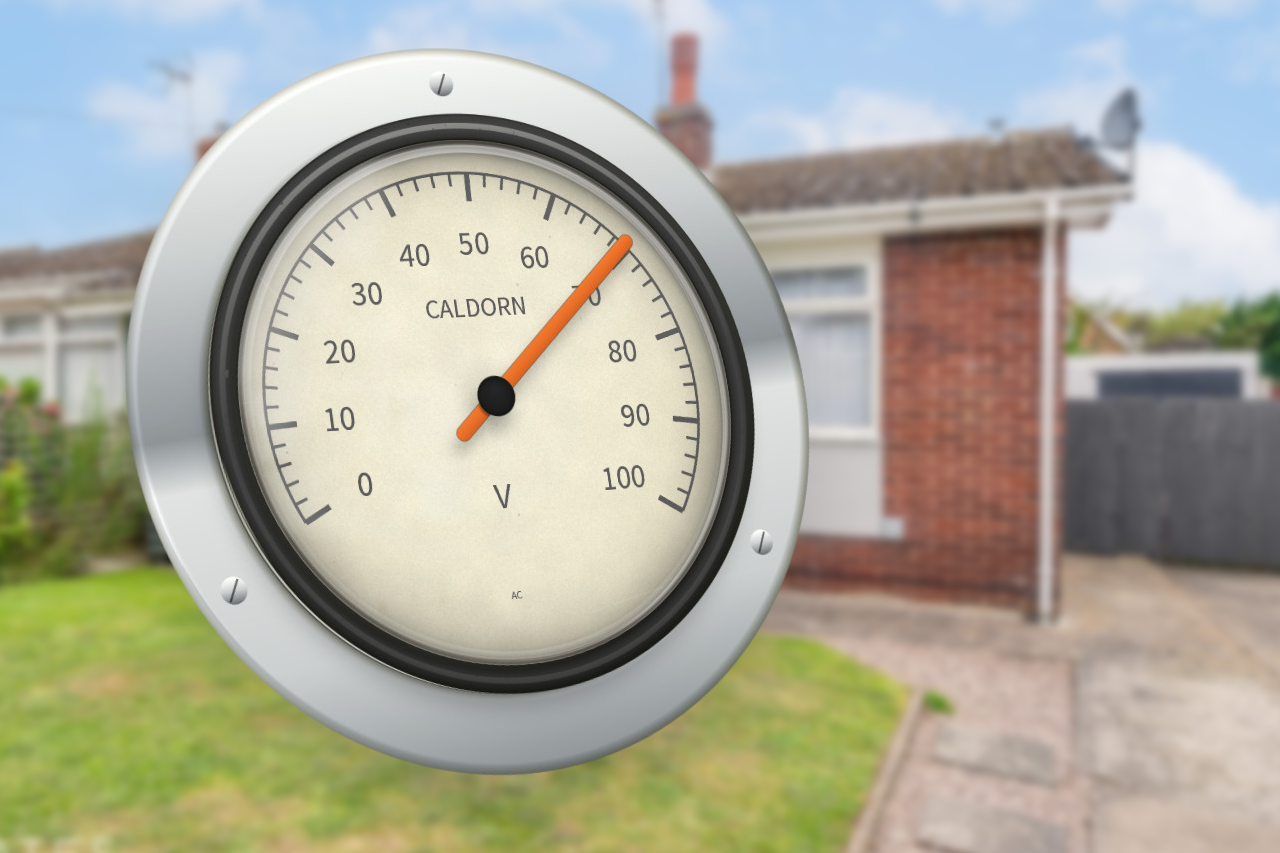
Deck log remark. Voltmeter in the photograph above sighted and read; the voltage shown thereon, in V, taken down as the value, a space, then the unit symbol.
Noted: 69 V
